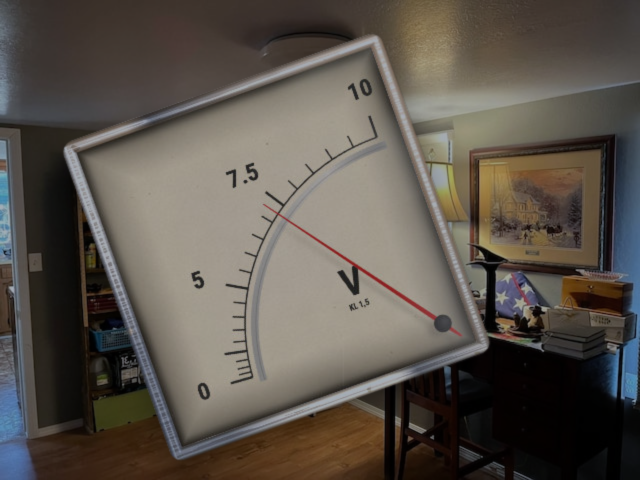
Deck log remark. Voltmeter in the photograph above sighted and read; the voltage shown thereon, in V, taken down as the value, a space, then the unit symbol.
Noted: 7.25 V
